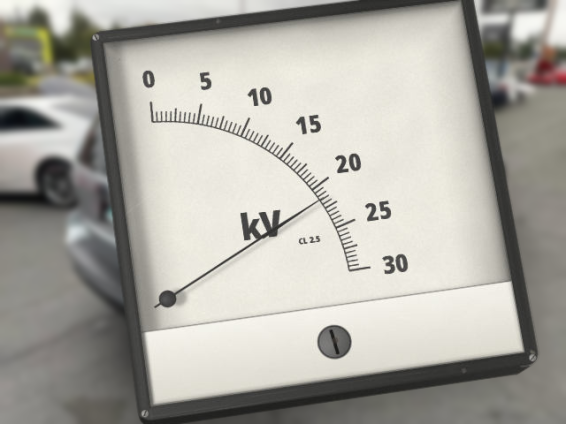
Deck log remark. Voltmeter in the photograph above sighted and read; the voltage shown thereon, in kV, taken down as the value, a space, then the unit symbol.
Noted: 21.5 kV
